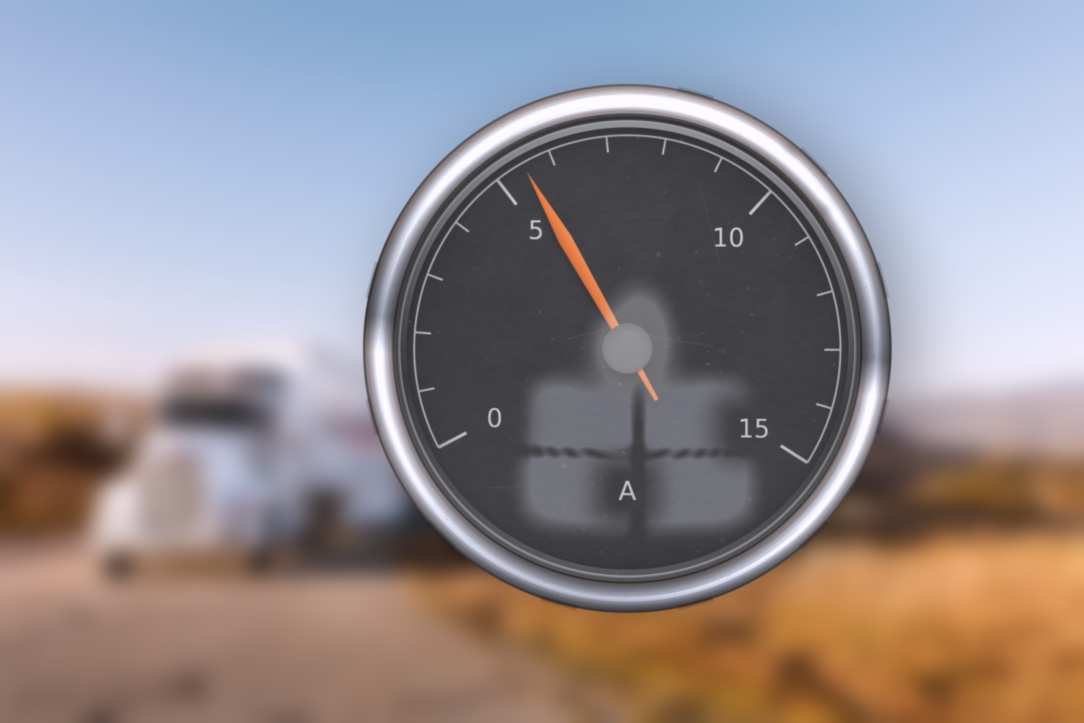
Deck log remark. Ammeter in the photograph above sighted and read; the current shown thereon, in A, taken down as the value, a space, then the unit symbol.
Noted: 5.5 A
